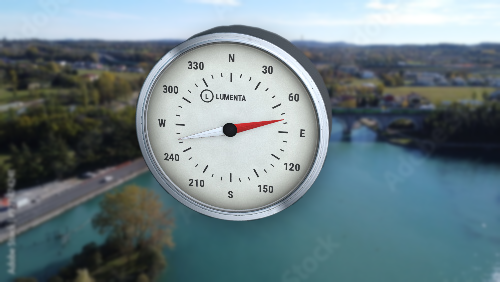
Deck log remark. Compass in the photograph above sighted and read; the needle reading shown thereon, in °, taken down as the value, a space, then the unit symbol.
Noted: 75 °
